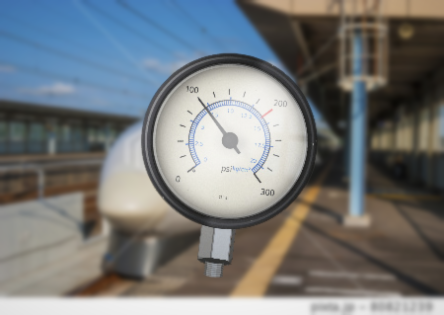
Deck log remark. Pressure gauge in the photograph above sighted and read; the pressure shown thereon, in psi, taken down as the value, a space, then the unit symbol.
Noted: 100 psi
